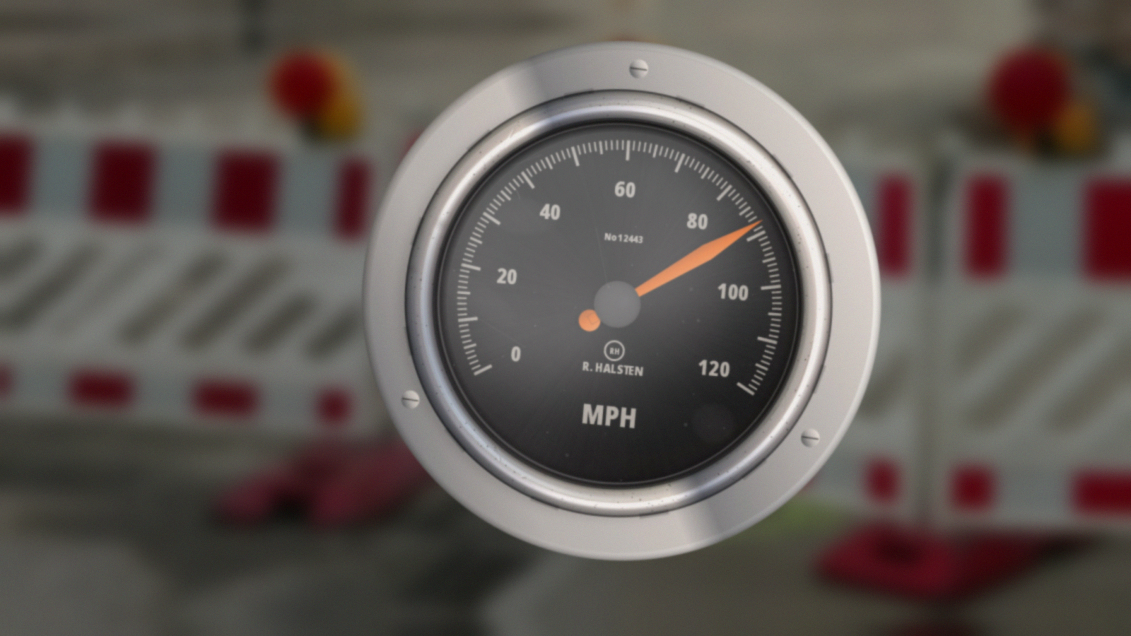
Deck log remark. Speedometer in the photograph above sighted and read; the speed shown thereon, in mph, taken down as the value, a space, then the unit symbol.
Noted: 88 mph
